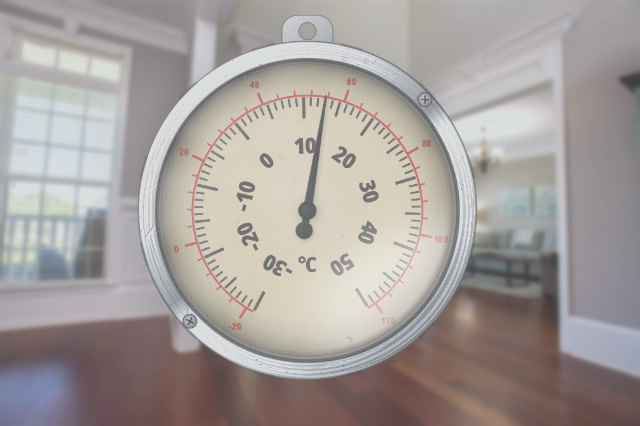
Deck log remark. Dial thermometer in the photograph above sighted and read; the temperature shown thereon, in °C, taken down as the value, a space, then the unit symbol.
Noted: 13 °C
